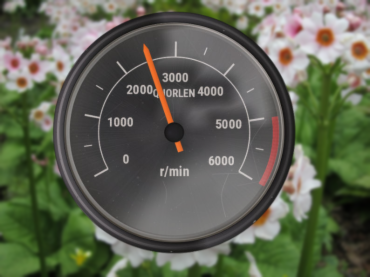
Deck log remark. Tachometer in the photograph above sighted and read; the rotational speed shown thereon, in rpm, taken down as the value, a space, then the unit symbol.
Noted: 2500 rpm
